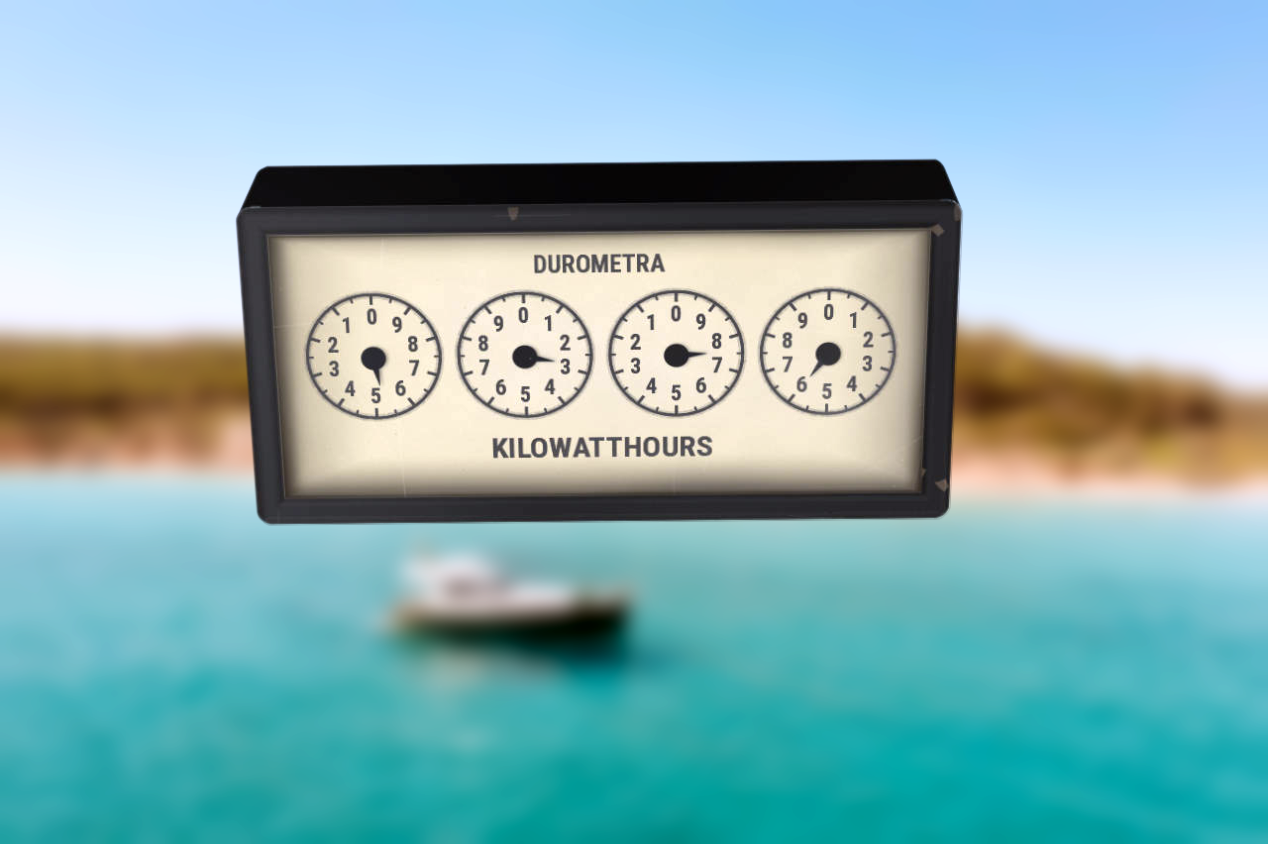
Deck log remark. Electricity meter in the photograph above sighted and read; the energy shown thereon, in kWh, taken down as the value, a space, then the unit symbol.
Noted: 5276 kWh
